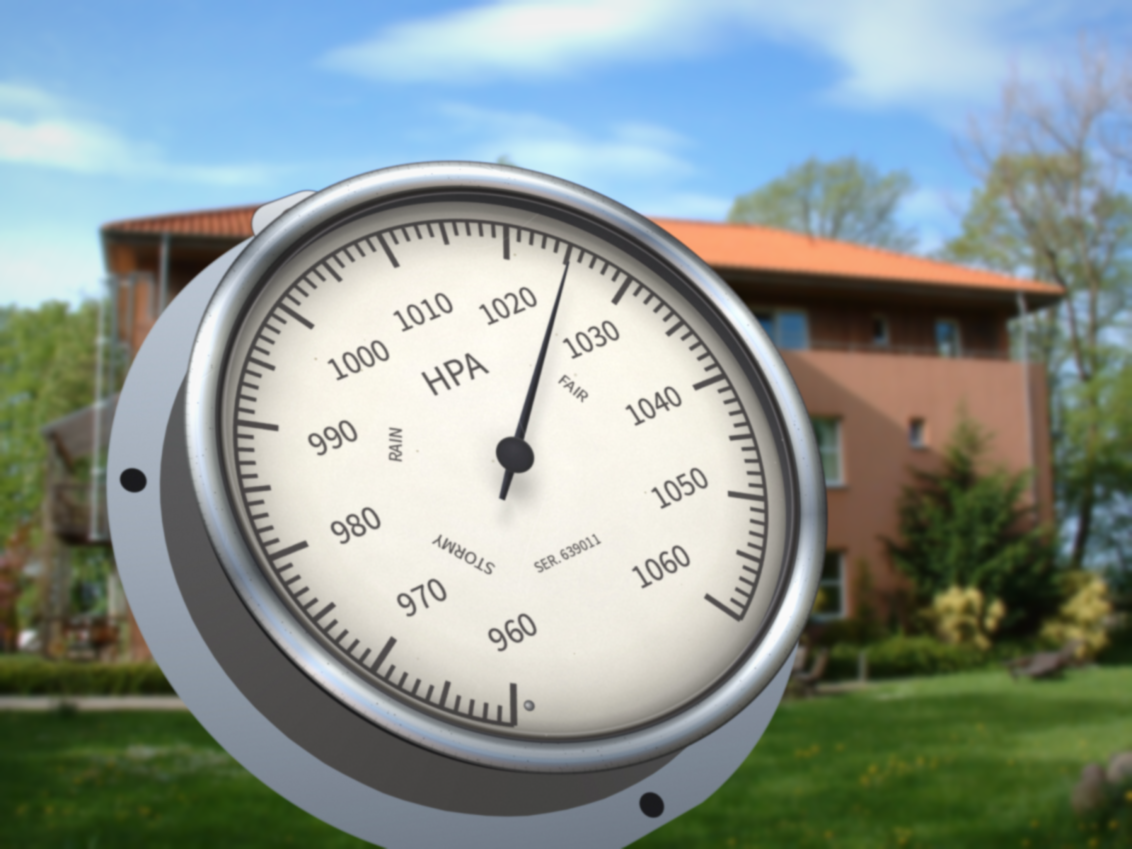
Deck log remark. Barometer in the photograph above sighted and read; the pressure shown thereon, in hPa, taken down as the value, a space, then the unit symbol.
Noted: 1025 hPa
